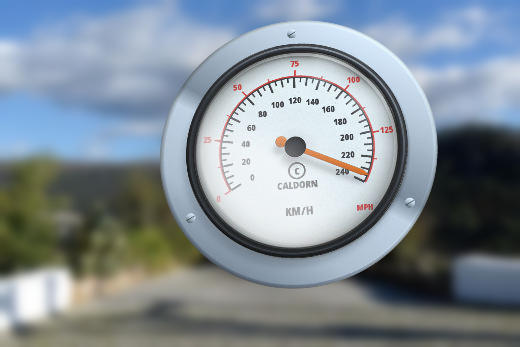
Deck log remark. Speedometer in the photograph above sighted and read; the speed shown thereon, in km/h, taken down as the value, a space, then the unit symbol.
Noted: 235 km/h
